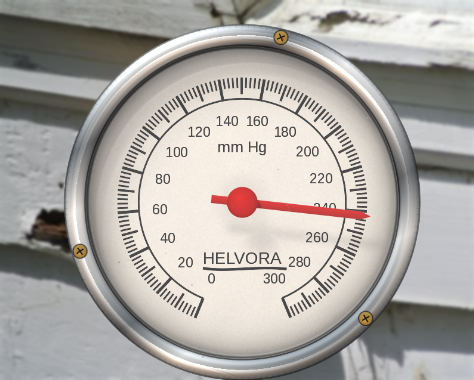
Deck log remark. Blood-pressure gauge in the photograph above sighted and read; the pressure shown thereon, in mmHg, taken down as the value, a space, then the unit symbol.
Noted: 242 mmHg
